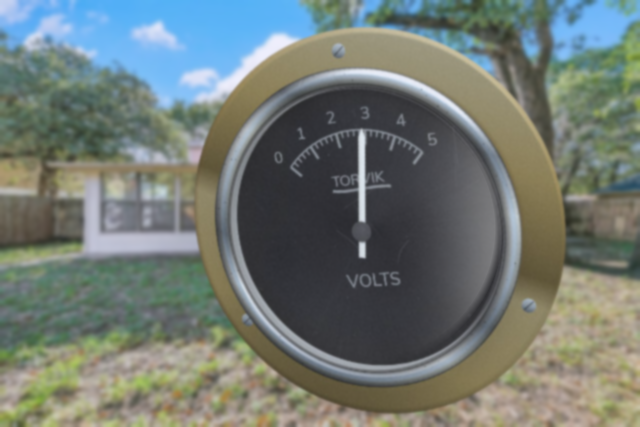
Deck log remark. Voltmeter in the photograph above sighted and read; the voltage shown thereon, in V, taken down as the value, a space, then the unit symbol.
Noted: 3 V
